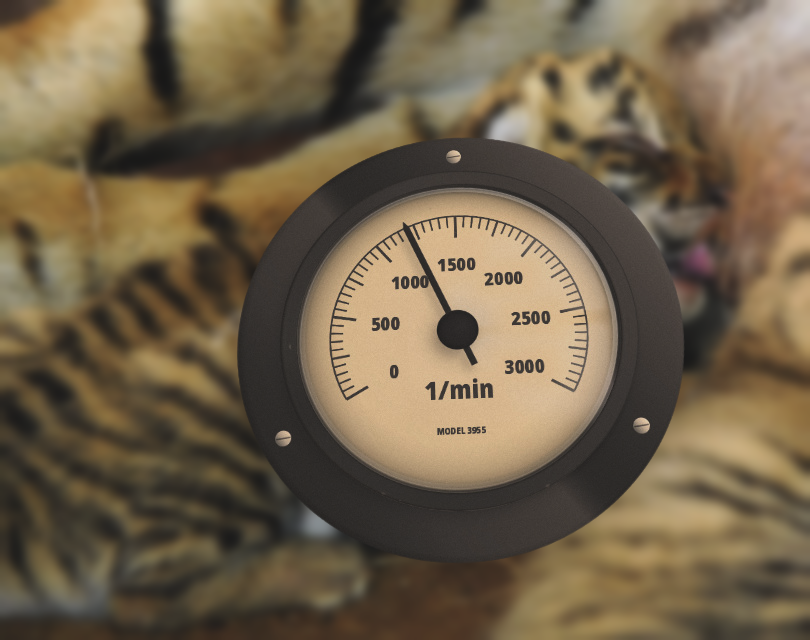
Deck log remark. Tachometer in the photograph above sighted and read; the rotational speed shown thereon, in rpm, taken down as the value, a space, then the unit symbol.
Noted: 1200 rpm
